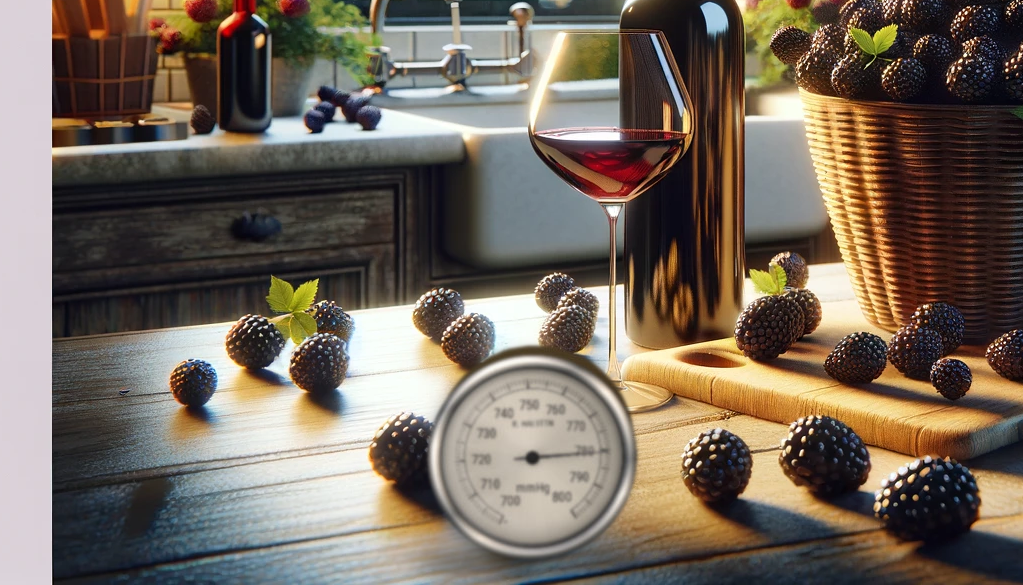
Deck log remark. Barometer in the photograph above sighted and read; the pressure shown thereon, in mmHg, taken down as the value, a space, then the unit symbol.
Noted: 780 mmHg
